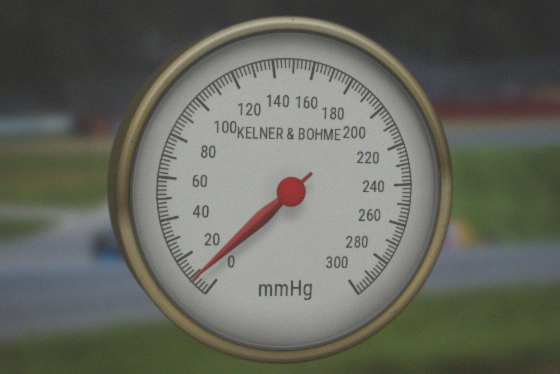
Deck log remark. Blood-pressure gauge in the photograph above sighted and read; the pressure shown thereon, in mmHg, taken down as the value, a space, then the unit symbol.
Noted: 10 mmHg
